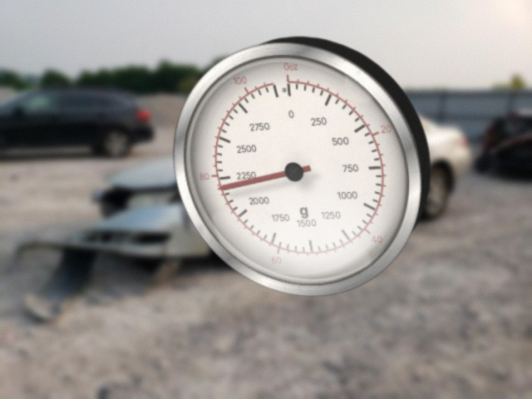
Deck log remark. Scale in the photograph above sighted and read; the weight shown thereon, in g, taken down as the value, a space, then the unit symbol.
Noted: 2200 g
